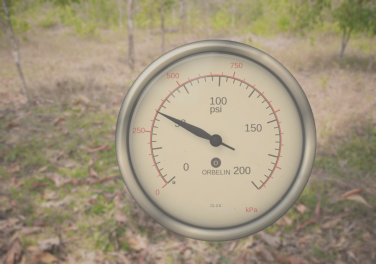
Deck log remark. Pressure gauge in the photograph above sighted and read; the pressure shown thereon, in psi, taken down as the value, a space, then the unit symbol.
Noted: 50 psi
